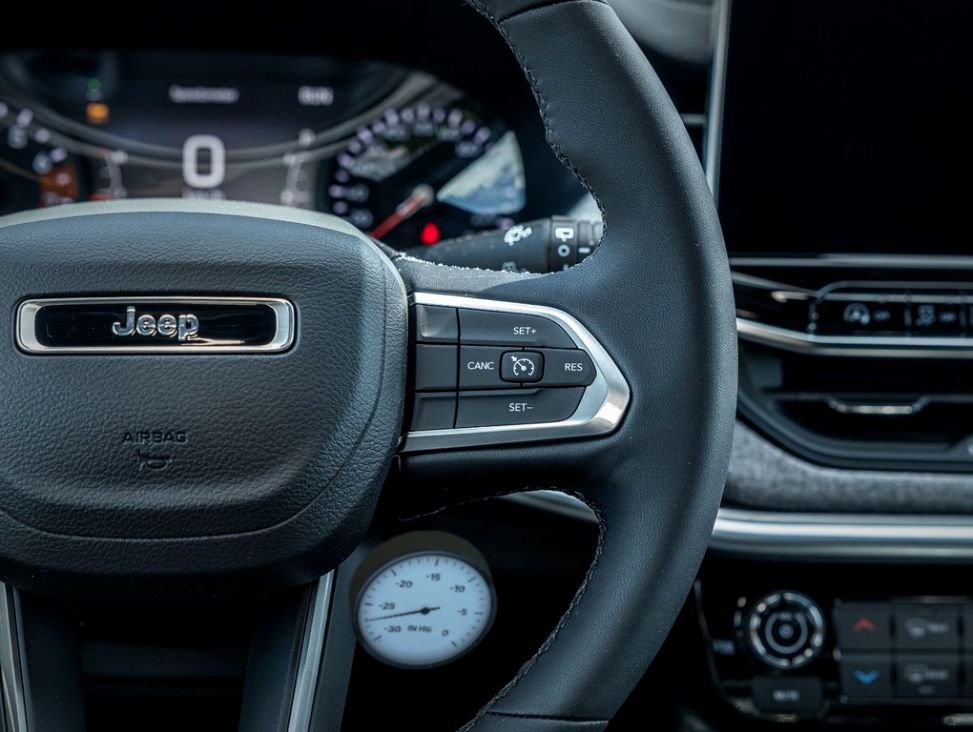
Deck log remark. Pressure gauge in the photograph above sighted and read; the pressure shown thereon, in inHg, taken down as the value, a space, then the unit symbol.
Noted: -27 inHg
